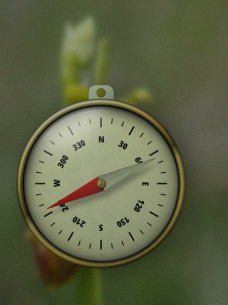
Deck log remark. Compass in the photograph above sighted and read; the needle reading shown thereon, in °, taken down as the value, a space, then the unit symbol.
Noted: 245 °
